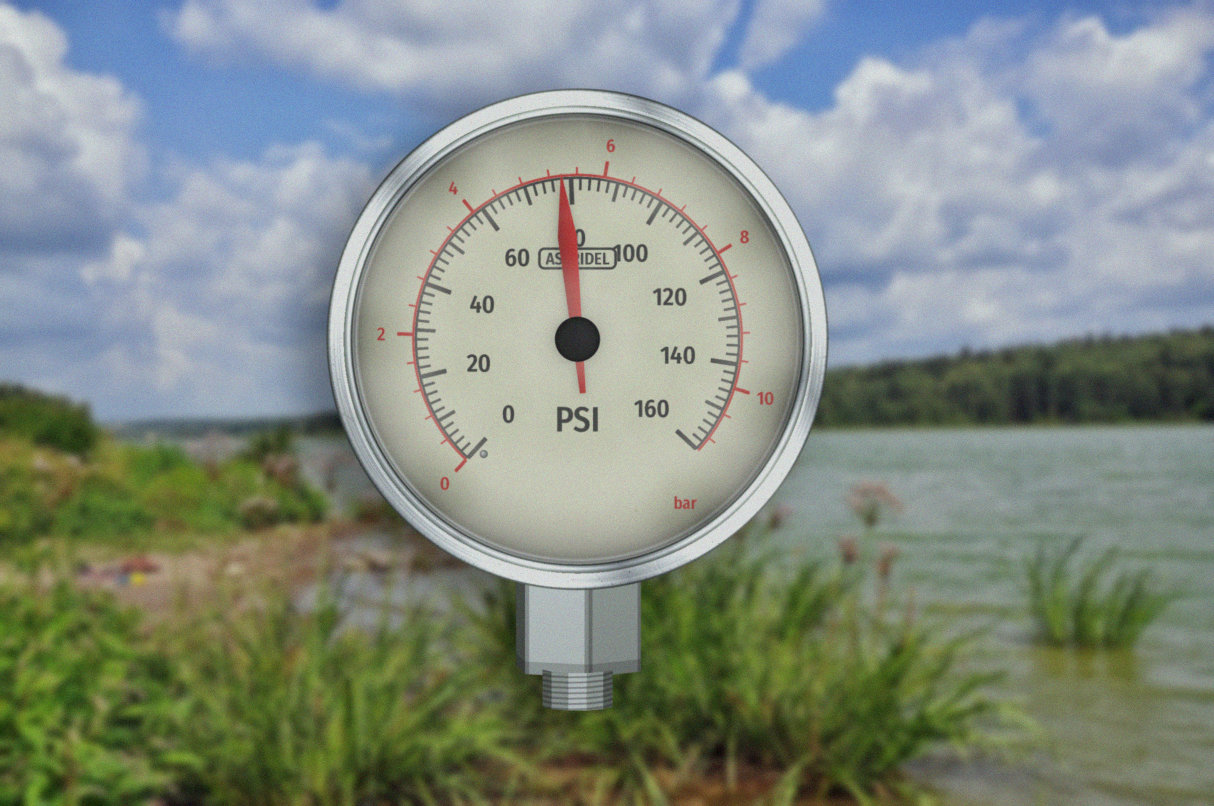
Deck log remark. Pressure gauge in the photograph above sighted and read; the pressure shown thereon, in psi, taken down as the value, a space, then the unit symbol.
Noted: 78 psi
